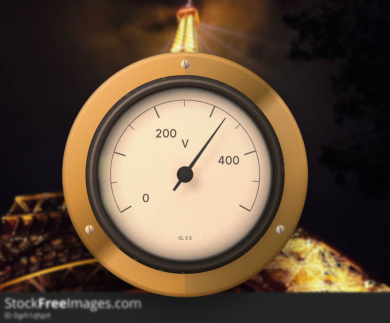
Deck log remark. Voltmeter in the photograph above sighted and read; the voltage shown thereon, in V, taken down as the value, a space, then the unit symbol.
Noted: 325 V
